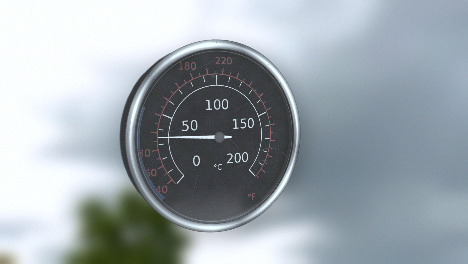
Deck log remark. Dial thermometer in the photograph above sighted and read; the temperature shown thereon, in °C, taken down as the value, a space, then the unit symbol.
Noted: 35 °C
